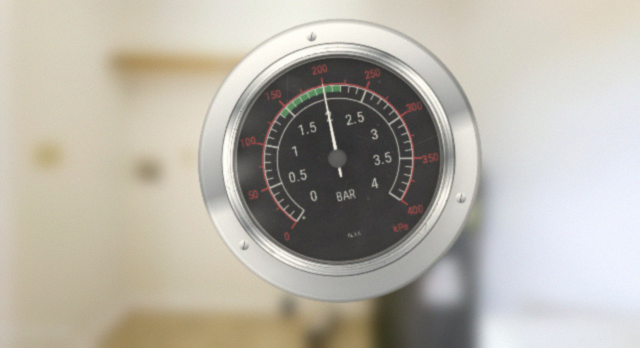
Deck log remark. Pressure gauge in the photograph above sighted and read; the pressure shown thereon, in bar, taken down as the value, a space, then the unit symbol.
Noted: 2 bar
